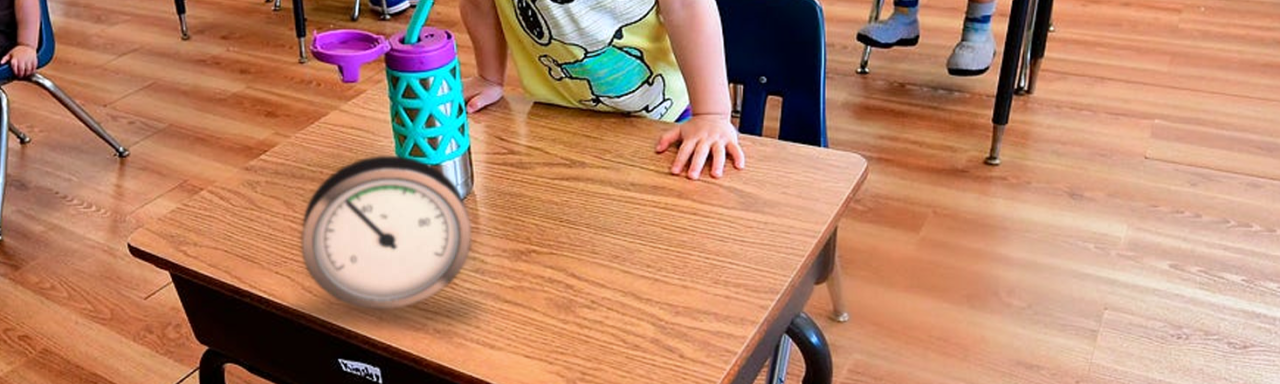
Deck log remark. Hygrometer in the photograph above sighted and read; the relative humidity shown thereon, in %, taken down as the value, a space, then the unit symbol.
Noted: 36 %
